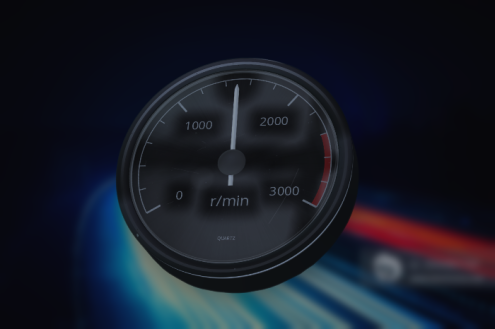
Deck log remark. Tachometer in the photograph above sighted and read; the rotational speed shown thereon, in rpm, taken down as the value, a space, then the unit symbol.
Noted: 1500 rpm
